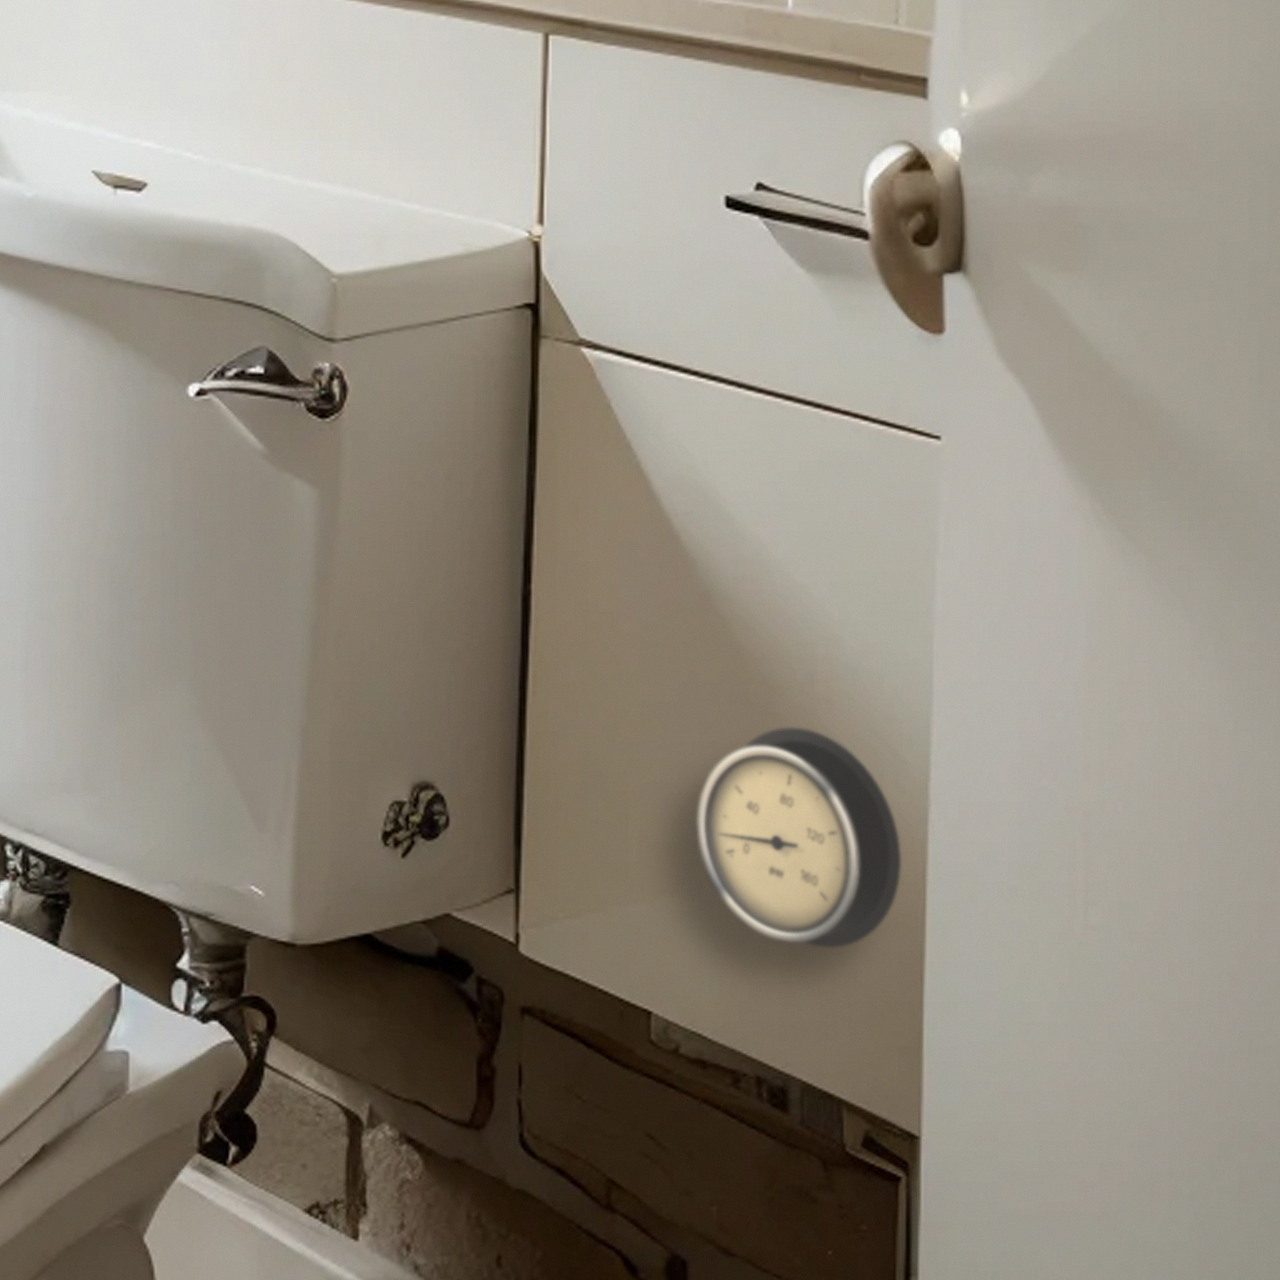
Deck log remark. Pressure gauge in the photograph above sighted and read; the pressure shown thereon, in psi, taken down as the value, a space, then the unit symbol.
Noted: 10 psi
